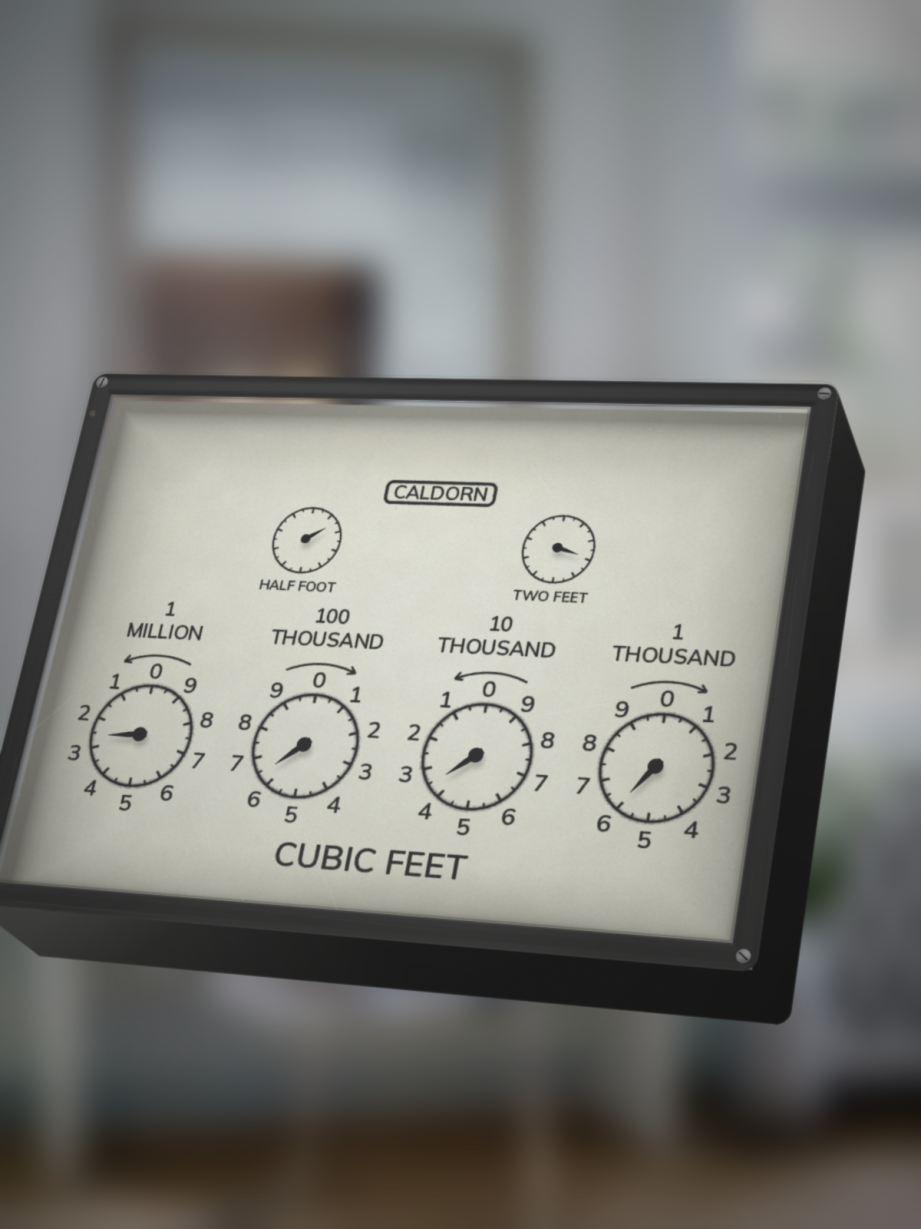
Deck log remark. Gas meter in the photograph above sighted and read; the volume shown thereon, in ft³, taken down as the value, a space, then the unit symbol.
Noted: 263600 ft³
